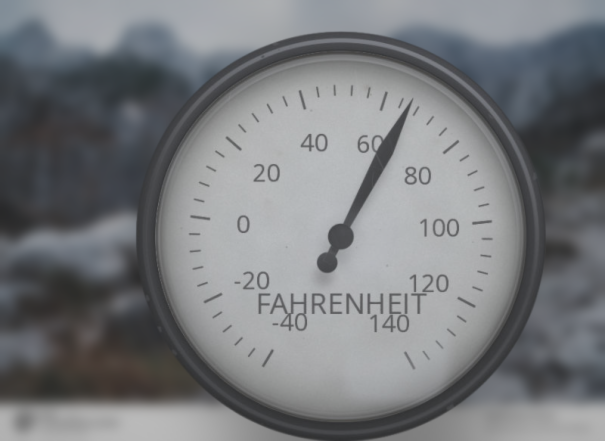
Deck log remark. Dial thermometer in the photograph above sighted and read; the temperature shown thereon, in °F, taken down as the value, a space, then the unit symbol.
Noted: 66 °F
